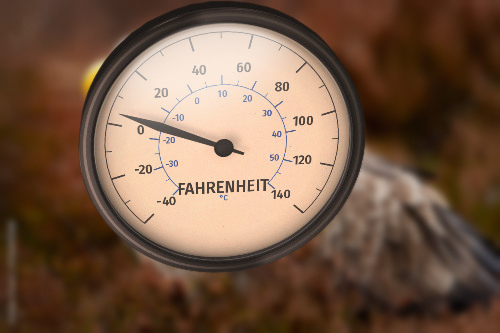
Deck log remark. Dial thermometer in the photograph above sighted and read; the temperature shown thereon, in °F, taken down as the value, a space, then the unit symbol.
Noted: 5 °F
